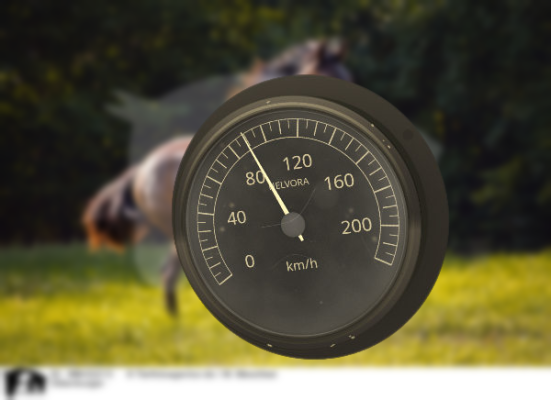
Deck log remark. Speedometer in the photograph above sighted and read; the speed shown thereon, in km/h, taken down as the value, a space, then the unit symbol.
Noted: 90 km/h
